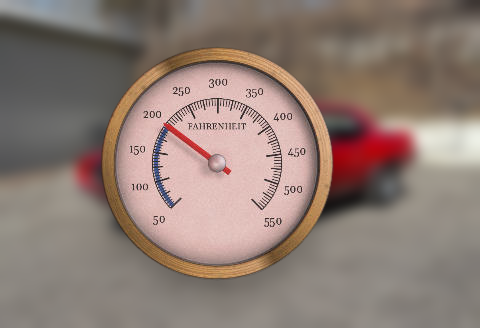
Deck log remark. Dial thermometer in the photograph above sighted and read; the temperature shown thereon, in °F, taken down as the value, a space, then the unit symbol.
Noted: 200 °F
